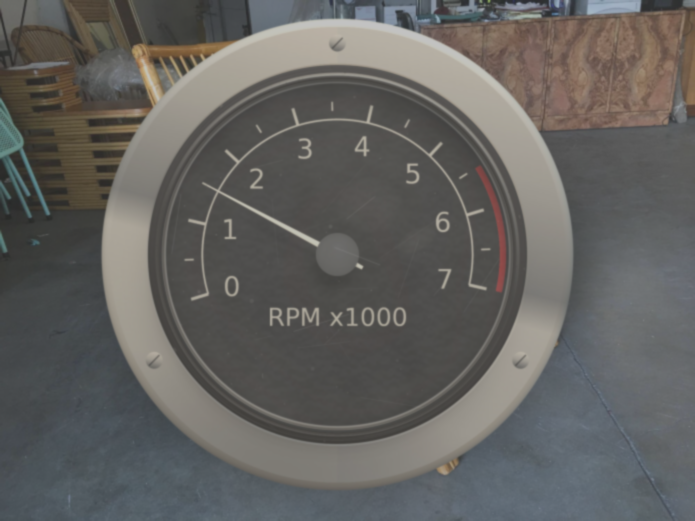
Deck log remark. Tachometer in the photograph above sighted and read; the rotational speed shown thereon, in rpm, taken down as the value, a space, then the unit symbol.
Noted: 1500 rpm
